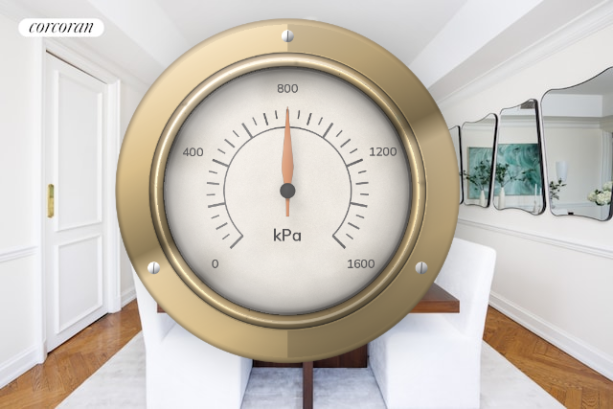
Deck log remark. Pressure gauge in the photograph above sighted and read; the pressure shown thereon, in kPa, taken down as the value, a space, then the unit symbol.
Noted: 800 kPa
